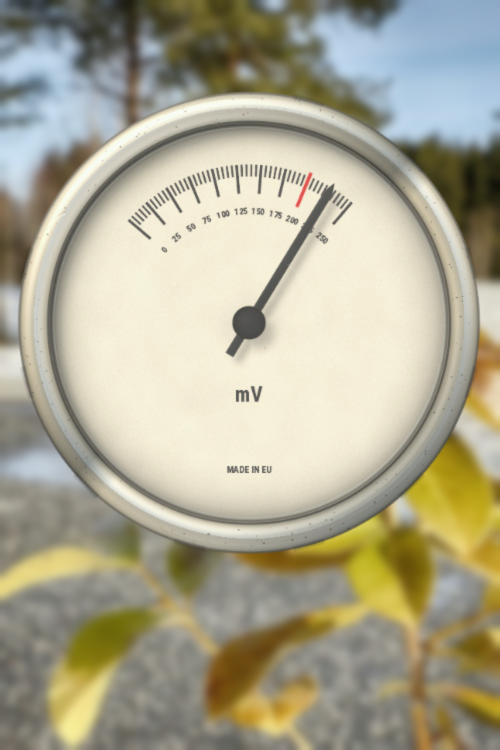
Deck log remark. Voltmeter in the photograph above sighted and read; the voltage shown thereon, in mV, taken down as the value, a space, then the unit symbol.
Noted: 225 mV
